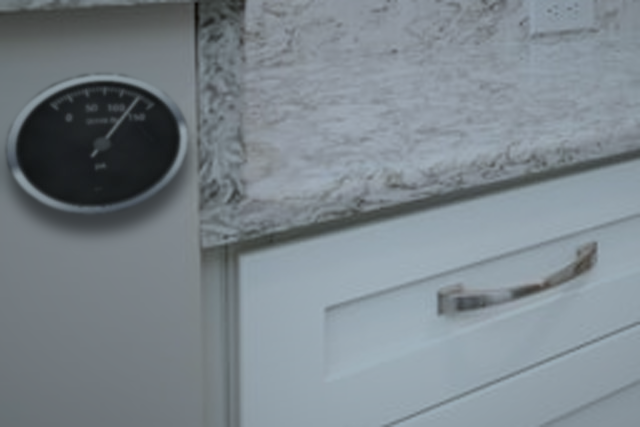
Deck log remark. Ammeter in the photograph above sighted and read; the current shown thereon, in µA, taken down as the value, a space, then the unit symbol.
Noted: 125 µA
